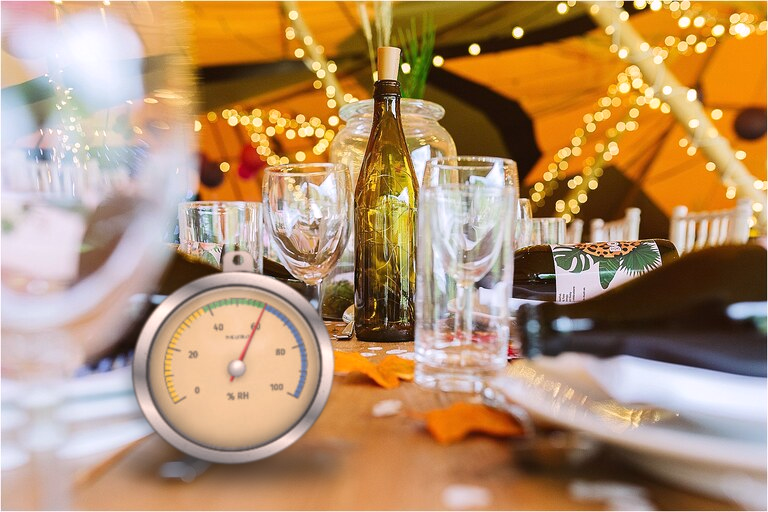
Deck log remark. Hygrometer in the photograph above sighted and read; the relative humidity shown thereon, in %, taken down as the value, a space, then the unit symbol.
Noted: 60 %
